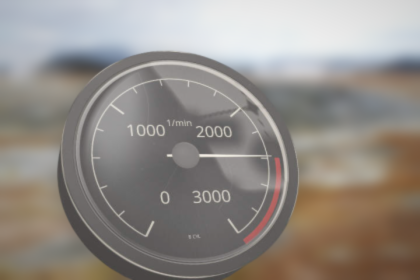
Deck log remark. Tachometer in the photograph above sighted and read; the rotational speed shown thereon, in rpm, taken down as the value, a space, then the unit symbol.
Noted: 2400 rpm
